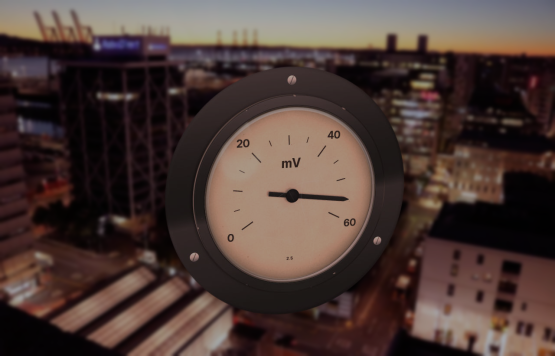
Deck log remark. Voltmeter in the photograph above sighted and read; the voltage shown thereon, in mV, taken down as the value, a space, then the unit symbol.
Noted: 55 mV
